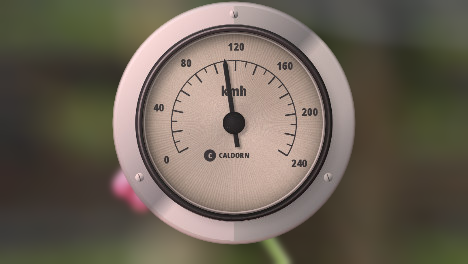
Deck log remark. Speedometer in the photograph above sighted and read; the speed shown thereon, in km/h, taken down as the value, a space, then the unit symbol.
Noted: 110 km/h
